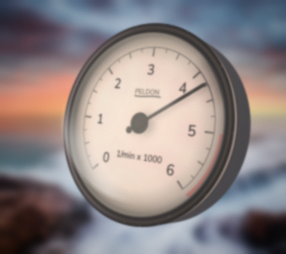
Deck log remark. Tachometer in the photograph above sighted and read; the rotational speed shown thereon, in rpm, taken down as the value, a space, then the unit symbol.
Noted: 4250 rpm
